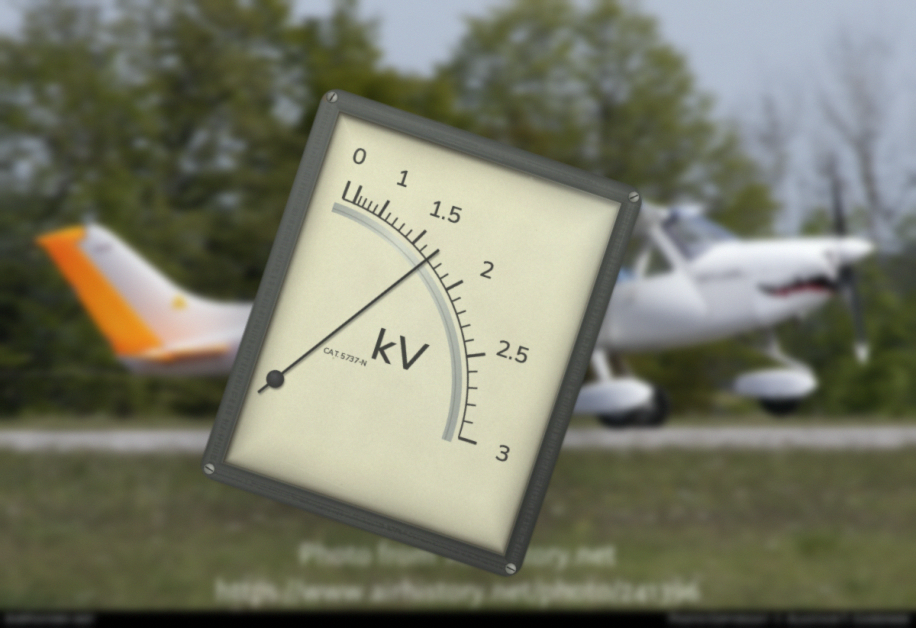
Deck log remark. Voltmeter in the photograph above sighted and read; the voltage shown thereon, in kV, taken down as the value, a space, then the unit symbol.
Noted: 1.7 kV
